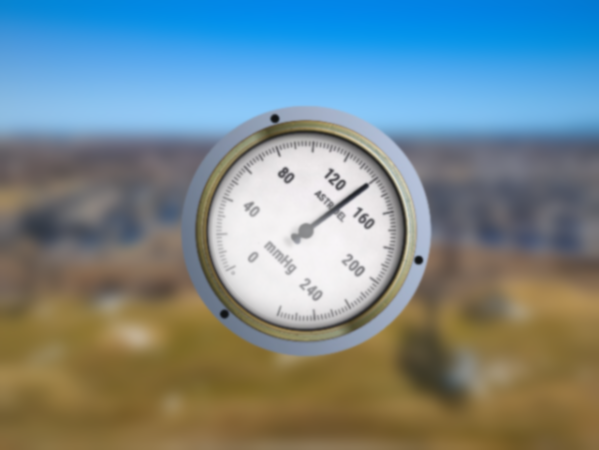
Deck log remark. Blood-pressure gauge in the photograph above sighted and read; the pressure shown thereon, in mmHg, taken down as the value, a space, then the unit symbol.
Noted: 140 mmHg
